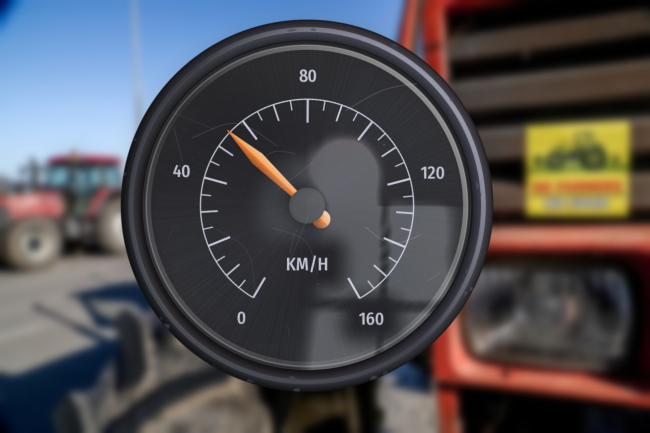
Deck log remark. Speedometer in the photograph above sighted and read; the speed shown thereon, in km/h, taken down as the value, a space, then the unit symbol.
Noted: 55 km/h
